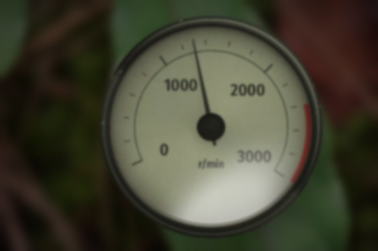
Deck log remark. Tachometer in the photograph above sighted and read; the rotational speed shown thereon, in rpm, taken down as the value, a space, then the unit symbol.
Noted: 1300 rpm
